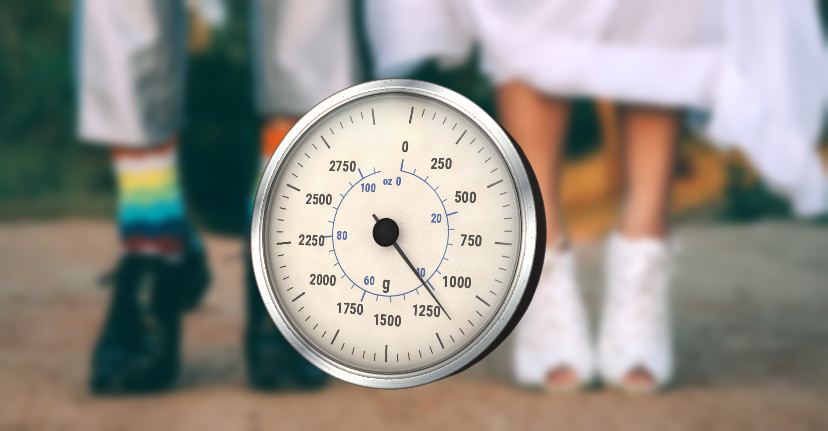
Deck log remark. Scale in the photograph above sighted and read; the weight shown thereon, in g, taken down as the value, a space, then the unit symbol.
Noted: 1150 g
